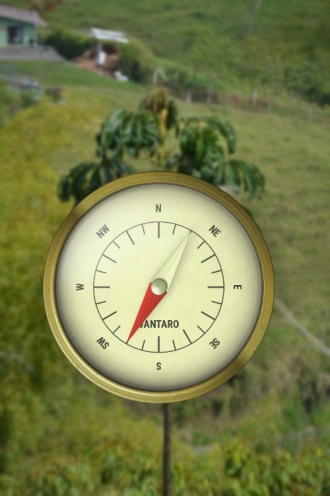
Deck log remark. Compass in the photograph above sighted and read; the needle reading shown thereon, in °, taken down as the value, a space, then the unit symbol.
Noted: 210 °
